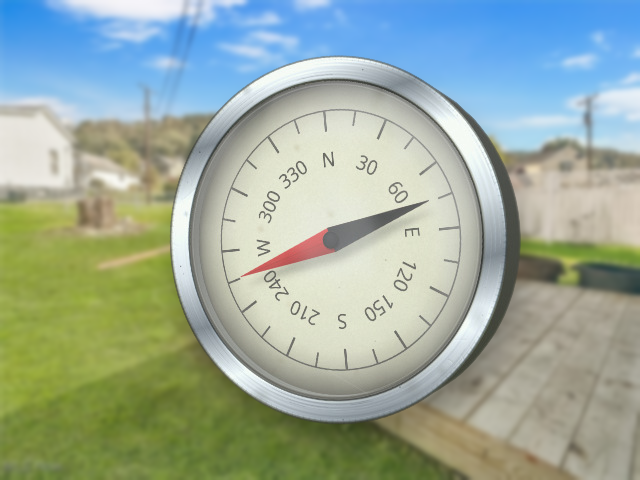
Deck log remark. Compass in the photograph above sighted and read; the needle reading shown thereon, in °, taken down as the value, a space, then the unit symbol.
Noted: 255 °
